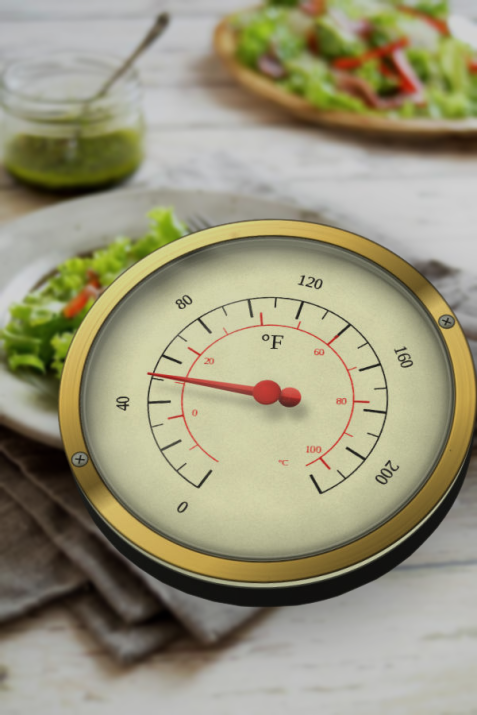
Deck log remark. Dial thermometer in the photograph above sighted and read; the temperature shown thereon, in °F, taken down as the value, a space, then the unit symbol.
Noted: 50 °F
